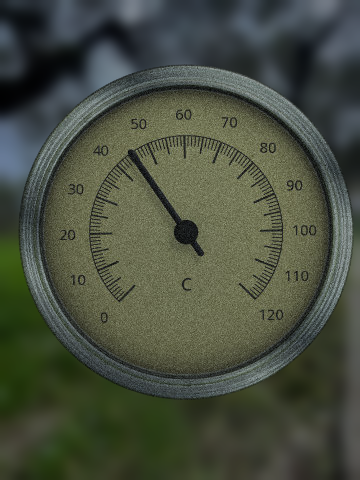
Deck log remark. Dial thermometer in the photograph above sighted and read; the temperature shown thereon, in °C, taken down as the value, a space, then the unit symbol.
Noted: 45 °C
